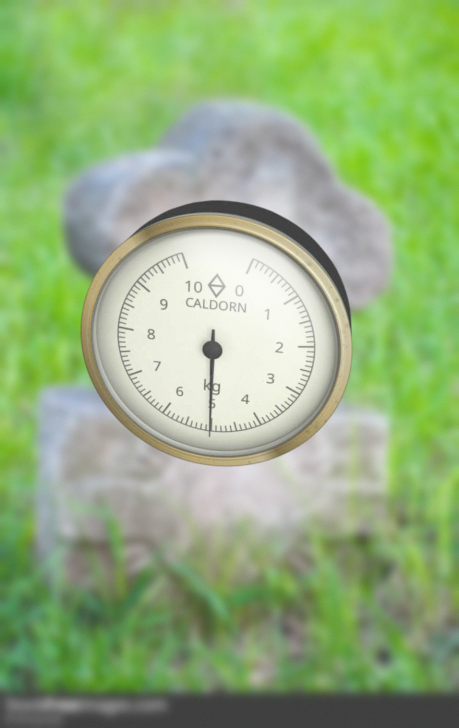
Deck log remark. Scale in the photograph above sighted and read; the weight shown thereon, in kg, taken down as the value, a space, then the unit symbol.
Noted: 5 kg
